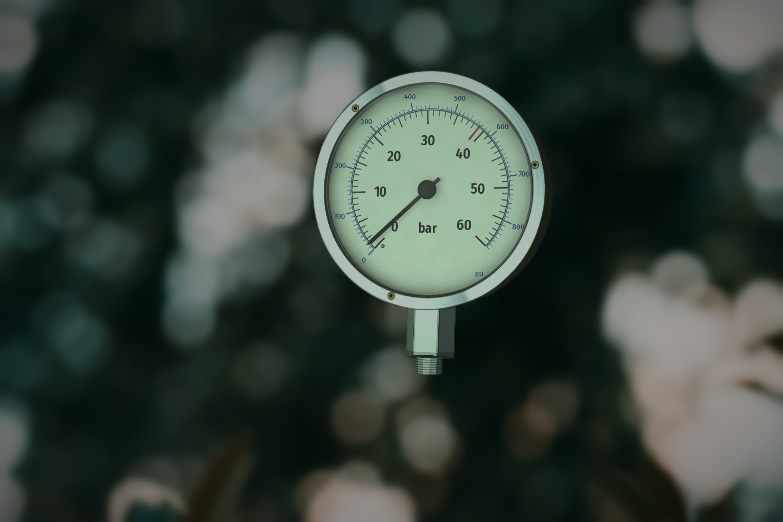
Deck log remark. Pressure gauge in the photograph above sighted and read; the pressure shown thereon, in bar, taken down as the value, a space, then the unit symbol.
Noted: 1 bar
